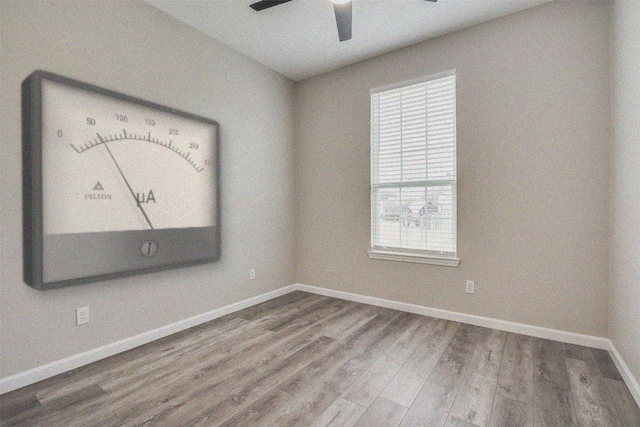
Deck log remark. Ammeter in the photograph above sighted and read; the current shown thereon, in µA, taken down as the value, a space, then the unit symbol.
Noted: 50 µA
